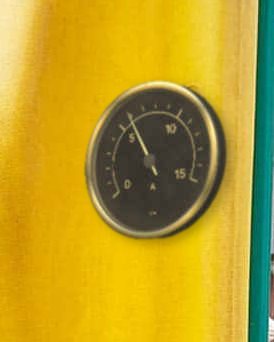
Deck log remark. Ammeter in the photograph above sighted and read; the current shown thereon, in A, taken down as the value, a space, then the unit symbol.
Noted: 6 A
